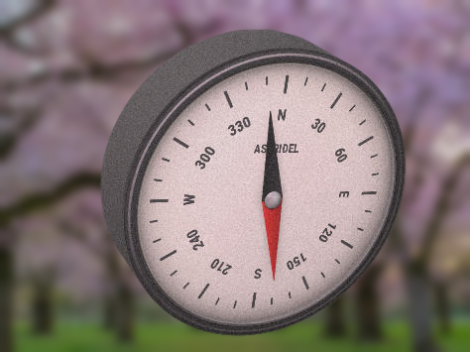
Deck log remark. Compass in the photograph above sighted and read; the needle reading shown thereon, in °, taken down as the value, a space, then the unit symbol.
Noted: 170 °
